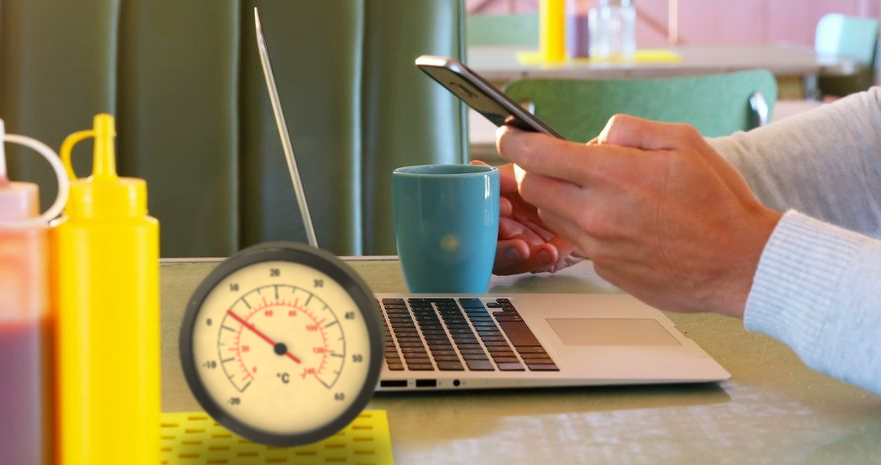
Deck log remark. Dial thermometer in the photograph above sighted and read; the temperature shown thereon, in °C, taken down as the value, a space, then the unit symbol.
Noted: 5 °C
